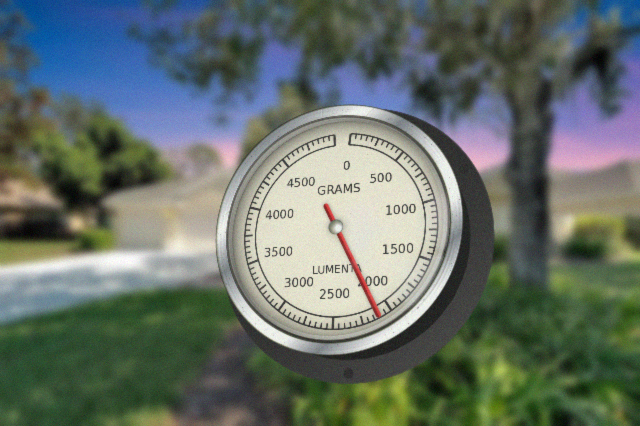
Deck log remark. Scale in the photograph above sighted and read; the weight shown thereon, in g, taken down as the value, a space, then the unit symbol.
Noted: 2100 g
